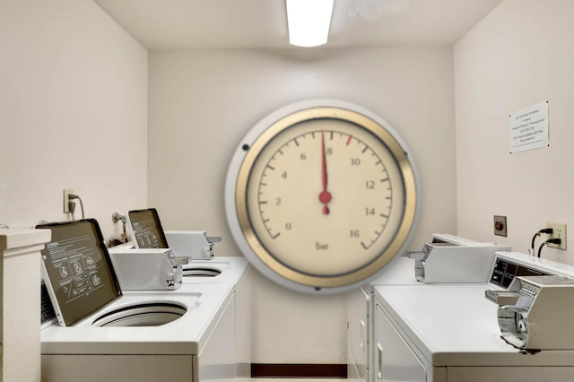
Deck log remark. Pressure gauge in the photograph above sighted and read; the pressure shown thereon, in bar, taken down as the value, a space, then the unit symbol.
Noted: 7.5 bar
